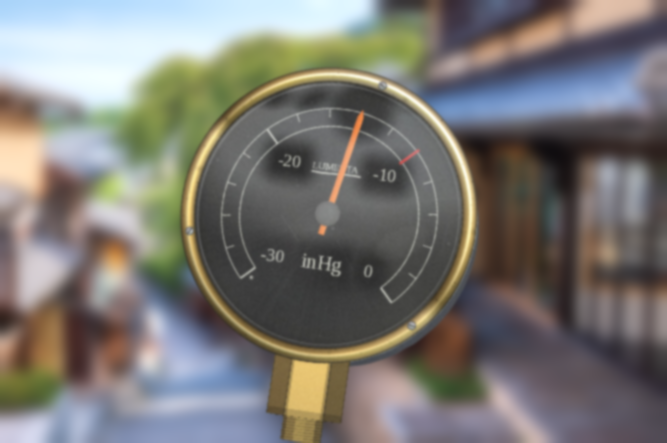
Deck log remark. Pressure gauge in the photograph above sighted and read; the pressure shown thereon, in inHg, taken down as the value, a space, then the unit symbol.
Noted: -14 inHg
